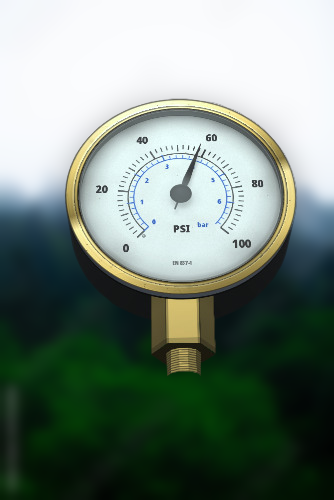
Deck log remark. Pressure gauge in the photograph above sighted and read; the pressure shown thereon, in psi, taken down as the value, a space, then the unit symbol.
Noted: 58 psi
